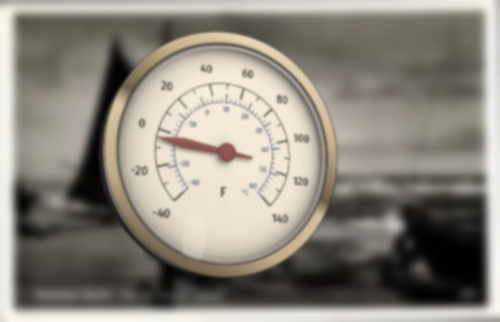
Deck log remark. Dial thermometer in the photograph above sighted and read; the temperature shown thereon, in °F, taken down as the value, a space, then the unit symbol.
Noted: -5 °F
